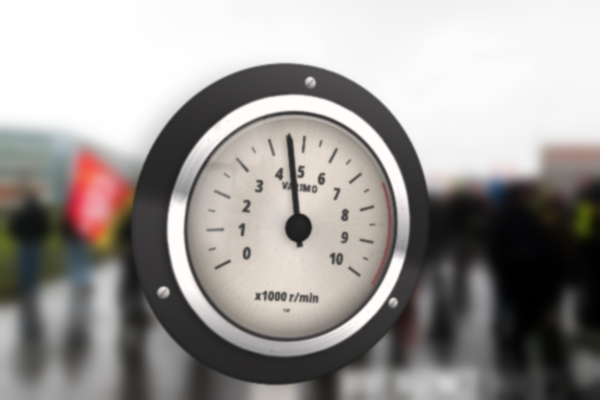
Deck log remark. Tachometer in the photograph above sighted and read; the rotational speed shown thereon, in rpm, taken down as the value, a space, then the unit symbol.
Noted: 4500 rpm
